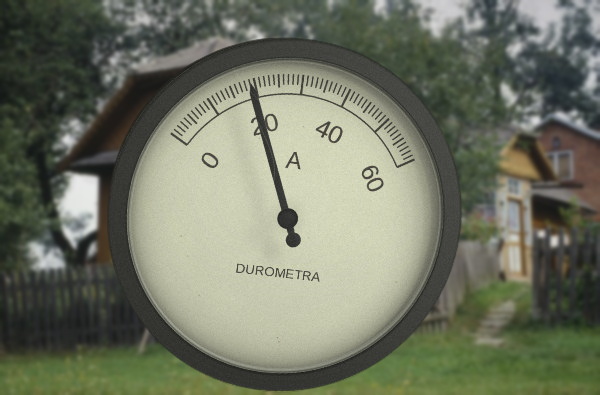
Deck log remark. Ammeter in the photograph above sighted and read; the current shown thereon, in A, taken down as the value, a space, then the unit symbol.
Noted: 19 A
